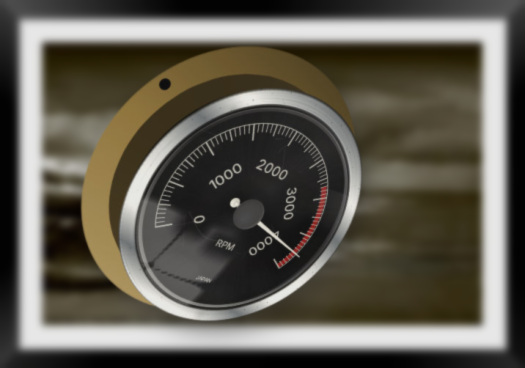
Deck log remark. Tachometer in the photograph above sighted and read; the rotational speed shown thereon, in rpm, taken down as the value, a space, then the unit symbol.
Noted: 3750 rpm
